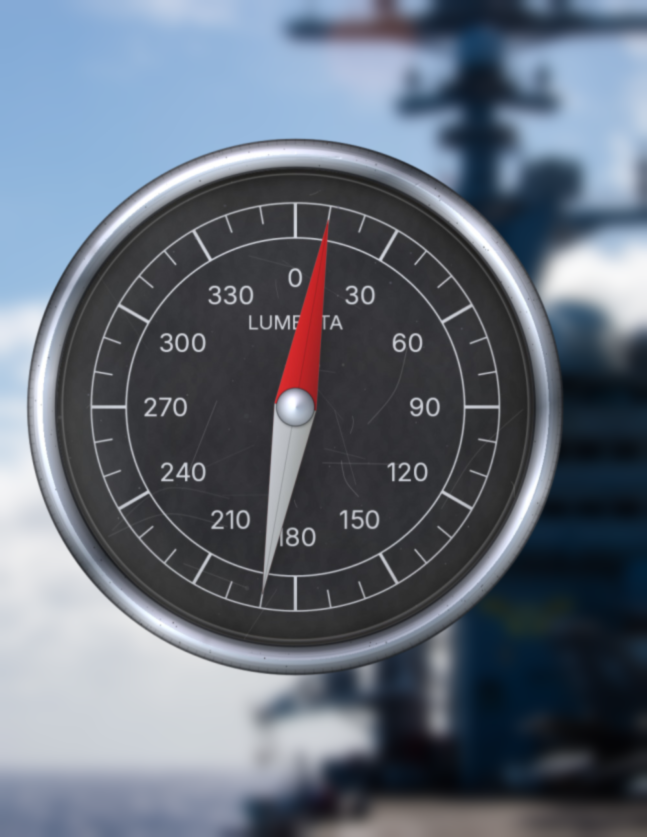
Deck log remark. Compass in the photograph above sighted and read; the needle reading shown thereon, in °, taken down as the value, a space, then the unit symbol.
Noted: 10 °
